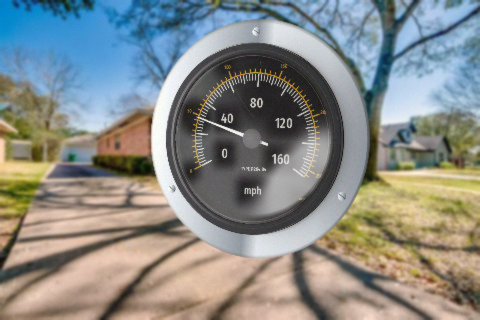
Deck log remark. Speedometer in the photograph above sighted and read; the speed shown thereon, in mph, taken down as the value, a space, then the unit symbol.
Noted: 30 mph
